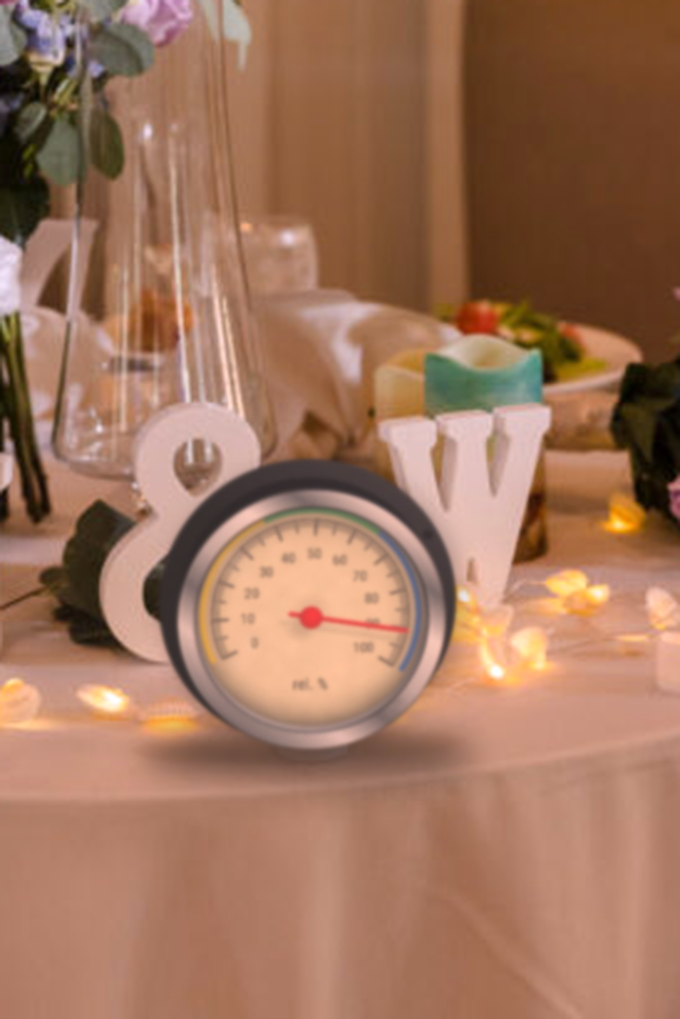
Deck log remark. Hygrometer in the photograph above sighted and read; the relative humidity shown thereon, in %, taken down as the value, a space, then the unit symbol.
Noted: 90 %
